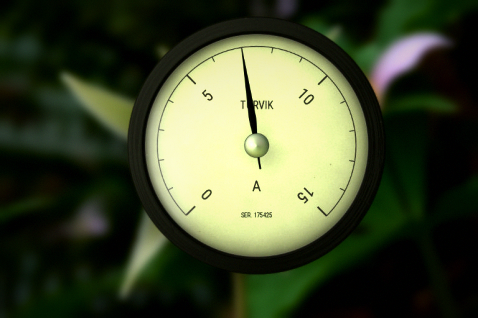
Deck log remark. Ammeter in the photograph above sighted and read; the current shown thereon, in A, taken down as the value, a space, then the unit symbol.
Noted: 7 A
